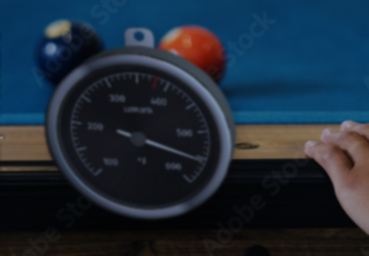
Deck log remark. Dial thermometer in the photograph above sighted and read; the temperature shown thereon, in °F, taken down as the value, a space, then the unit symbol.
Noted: 550 °F
